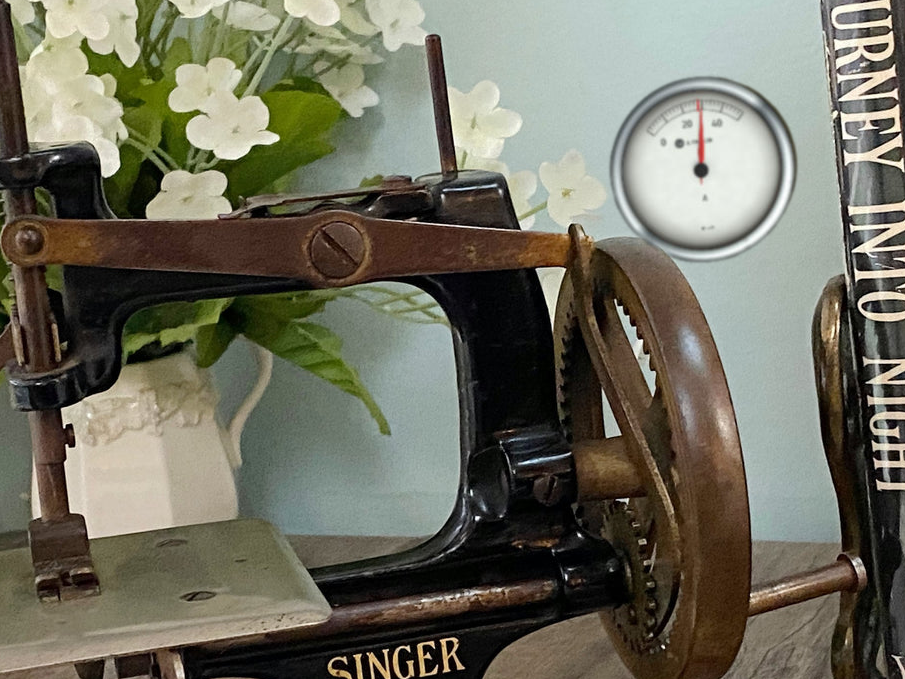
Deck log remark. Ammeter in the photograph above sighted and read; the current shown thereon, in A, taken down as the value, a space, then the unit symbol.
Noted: 30 A
